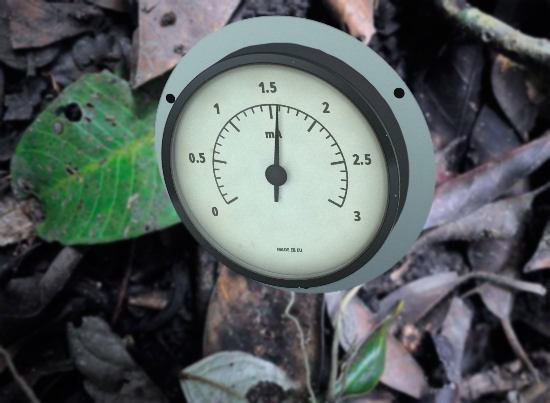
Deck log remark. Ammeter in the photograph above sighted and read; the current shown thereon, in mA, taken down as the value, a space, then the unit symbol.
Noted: 1.6 mA
